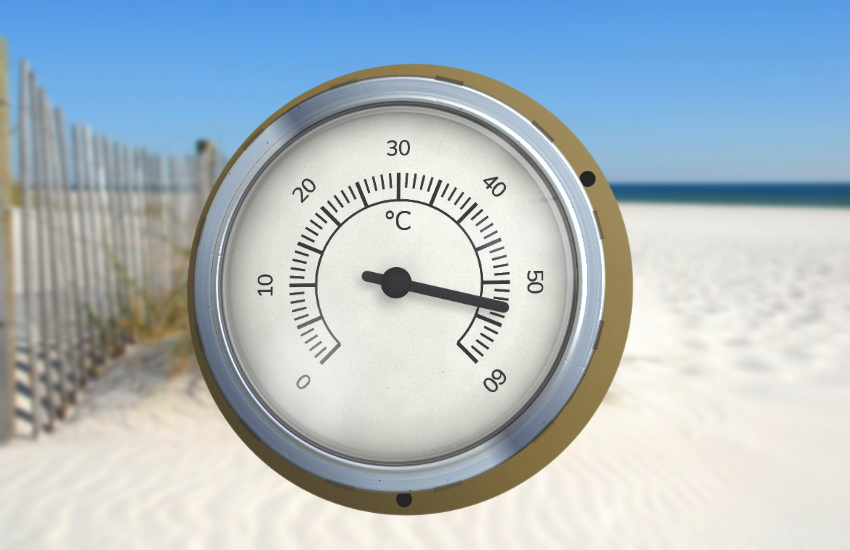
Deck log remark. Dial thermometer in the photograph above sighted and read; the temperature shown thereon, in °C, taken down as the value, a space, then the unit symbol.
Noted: 53 °C
